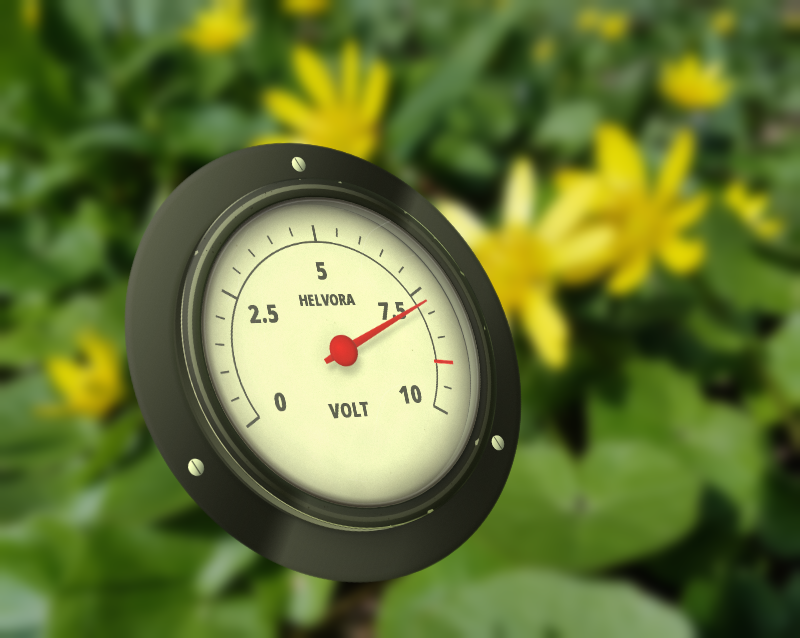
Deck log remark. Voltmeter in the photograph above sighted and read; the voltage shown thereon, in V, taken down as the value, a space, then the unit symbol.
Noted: 7.75 V
